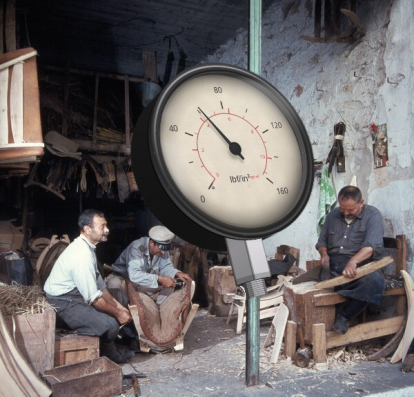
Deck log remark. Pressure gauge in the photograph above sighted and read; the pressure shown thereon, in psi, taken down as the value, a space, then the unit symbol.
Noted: 60 psi
